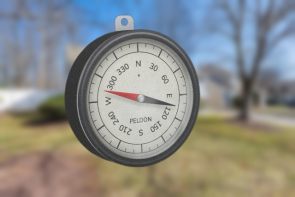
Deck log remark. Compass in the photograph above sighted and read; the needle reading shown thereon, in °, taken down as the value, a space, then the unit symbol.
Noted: 285 °
